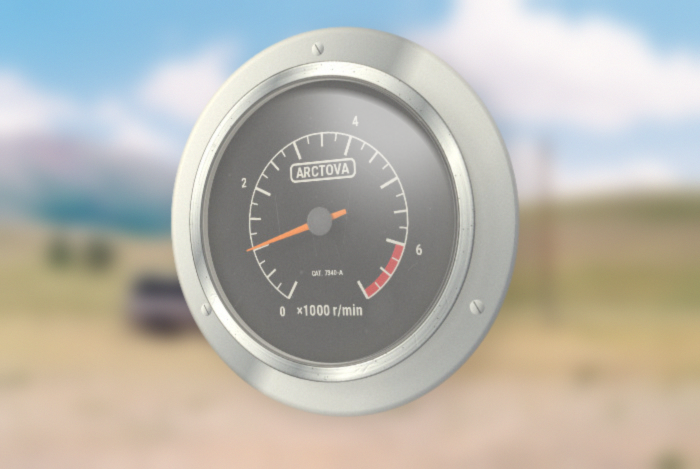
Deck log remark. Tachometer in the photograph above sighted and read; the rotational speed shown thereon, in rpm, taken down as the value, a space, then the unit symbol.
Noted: 1000 rpm
